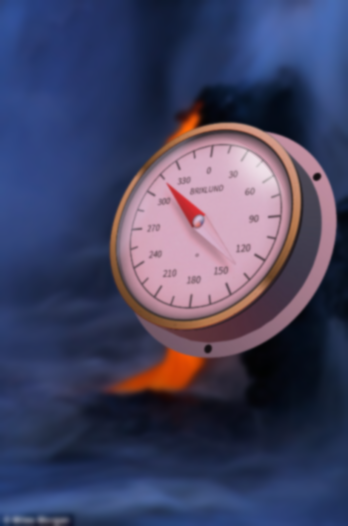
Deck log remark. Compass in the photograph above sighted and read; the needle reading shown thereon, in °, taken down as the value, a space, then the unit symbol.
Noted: 315 °
